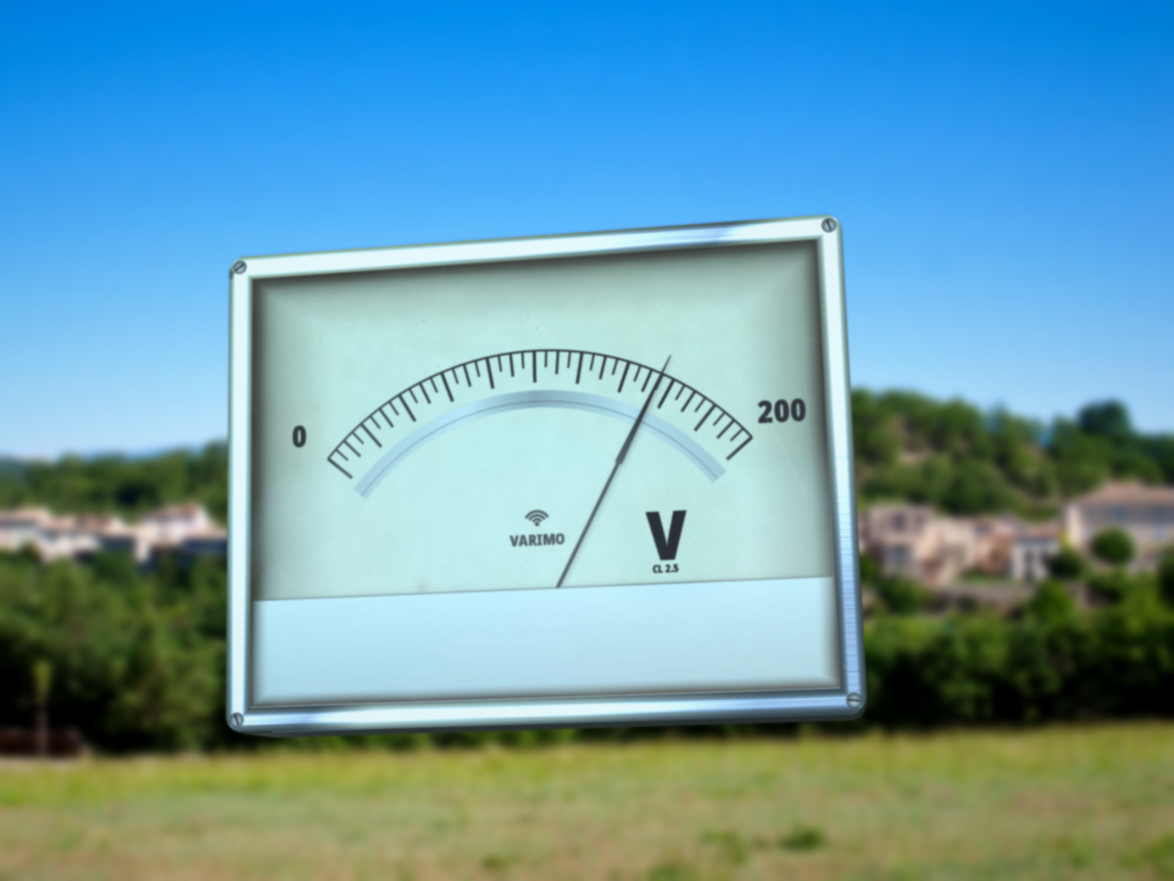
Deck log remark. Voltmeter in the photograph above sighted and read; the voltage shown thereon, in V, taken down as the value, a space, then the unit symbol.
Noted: 155 V
